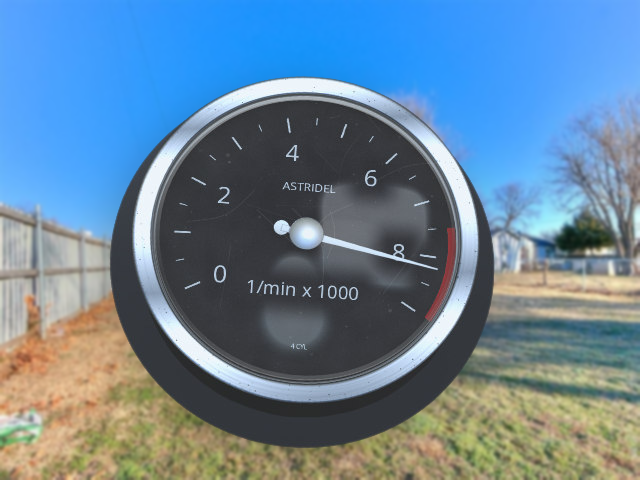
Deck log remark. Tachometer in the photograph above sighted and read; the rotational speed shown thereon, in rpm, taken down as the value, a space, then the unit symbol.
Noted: 8250 rpm
